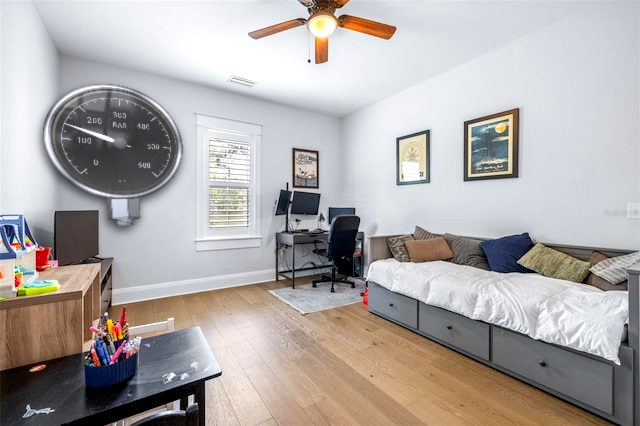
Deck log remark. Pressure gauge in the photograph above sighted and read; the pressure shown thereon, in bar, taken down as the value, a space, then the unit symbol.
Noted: 140 bar
